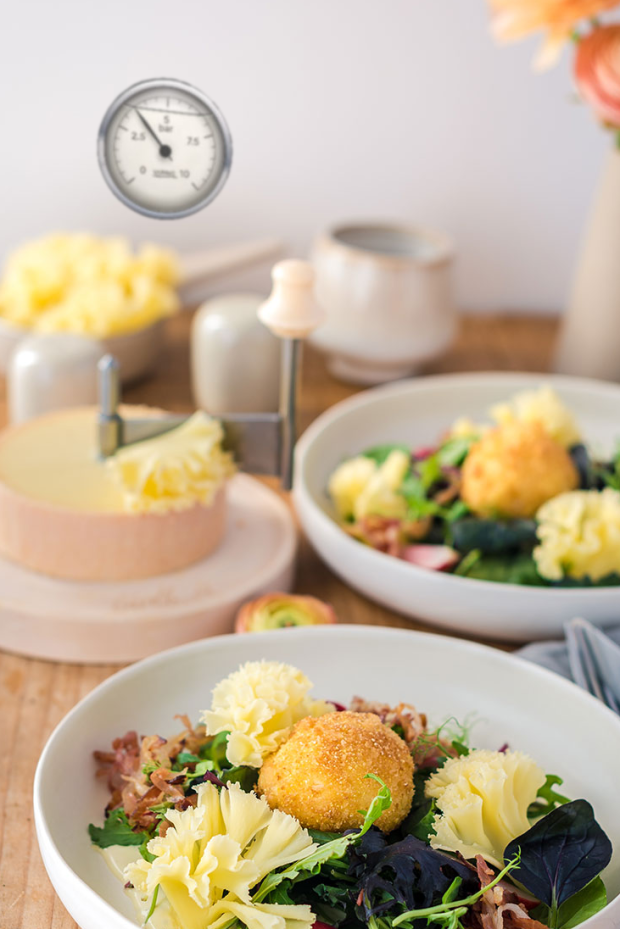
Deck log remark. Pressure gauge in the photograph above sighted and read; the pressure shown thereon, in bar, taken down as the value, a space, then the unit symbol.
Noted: 3.5 bar
